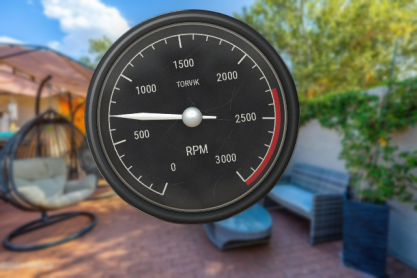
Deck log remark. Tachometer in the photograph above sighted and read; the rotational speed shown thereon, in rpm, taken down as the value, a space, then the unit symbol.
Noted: 700 rpm
